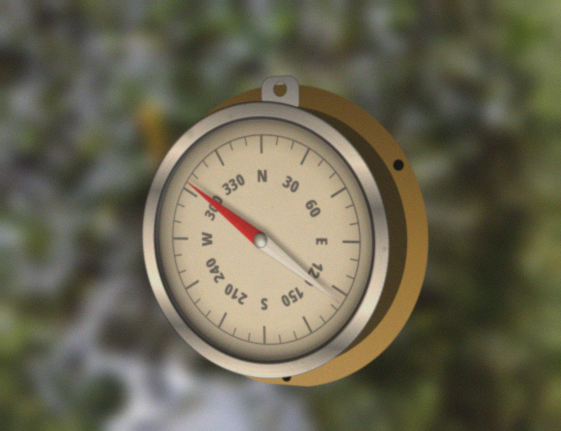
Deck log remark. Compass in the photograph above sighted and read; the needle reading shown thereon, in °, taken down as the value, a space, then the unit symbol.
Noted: 305 °
